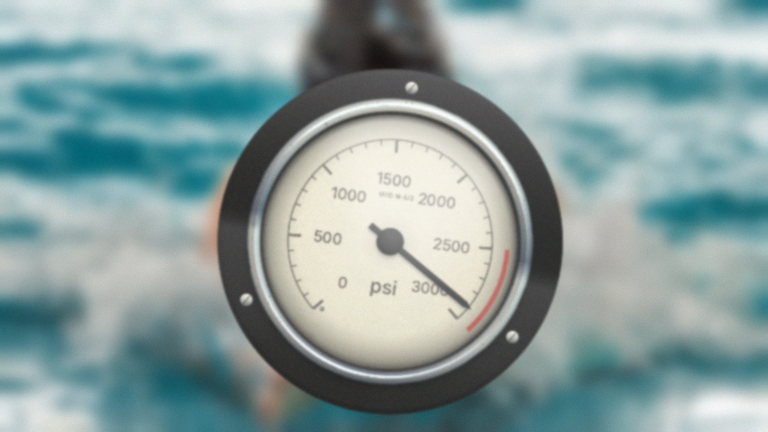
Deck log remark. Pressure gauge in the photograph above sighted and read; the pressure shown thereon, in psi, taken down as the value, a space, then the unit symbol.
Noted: 2900 psi
